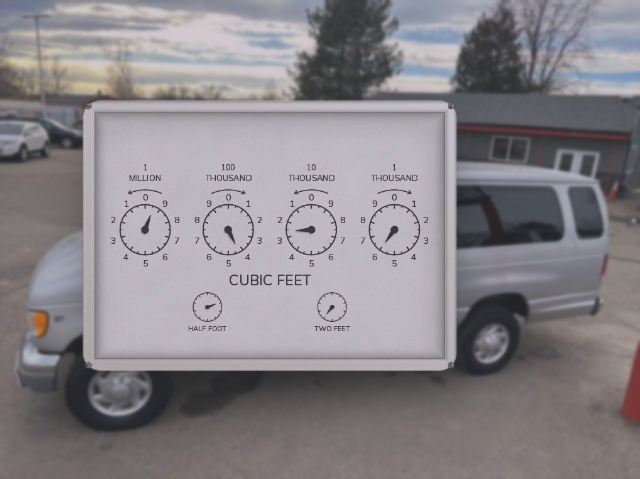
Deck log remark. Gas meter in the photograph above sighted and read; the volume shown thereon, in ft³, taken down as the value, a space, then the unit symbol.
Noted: 942600 ft³
